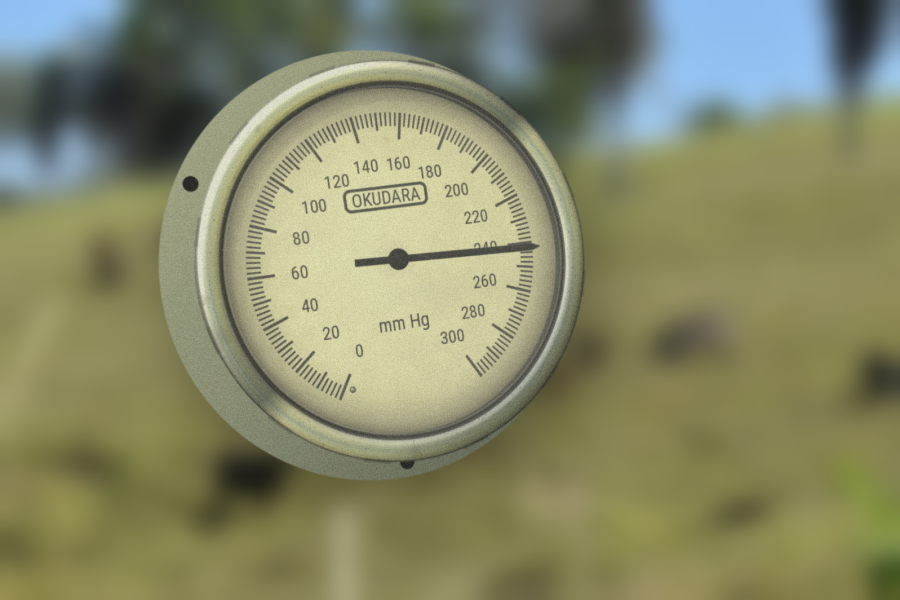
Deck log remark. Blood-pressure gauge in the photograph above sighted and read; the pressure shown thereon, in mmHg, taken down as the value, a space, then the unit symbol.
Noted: 242 mmHg
